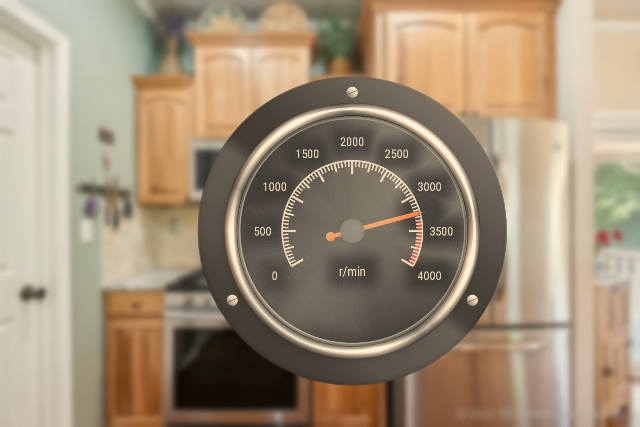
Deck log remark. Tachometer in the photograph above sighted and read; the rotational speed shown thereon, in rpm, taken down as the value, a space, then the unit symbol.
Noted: 3250 rpm
